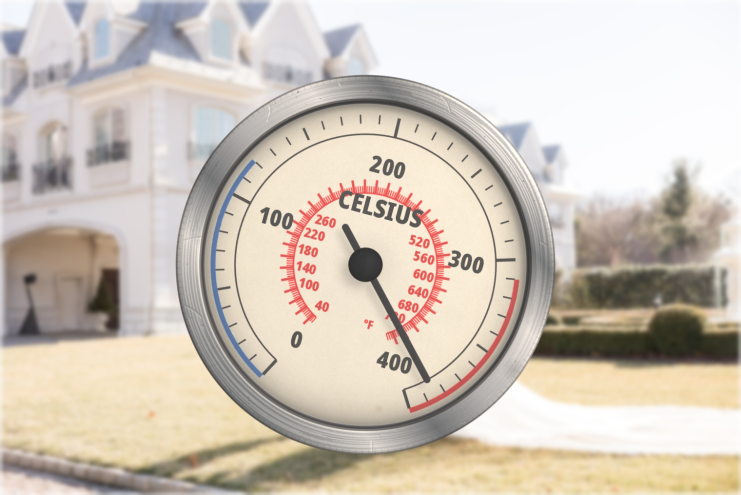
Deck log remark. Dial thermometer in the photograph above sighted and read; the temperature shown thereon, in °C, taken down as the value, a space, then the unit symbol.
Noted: 385 °C
